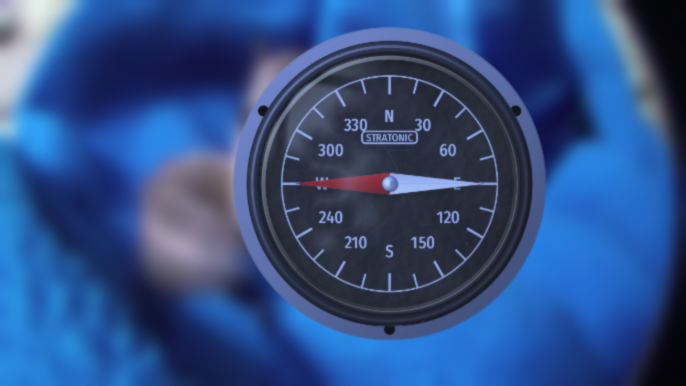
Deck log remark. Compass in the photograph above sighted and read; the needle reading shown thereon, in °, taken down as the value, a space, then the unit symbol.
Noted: 270 °
